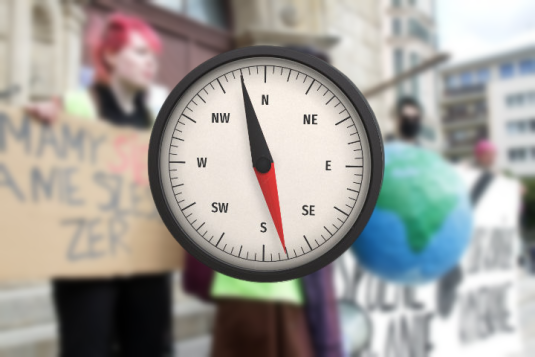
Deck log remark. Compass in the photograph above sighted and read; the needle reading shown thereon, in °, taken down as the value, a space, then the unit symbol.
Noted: 165 °
